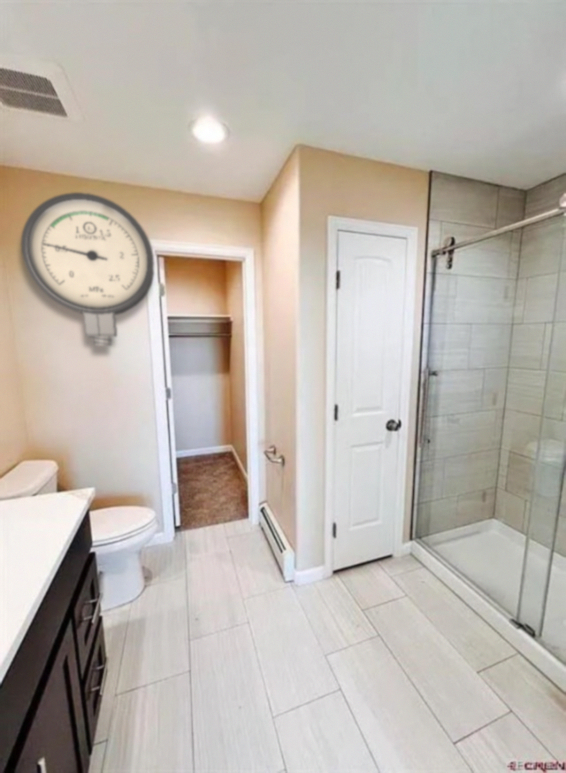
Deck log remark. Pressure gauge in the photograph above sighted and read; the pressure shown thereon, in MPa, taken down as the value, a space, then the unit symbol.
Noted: 0.5 MPa
